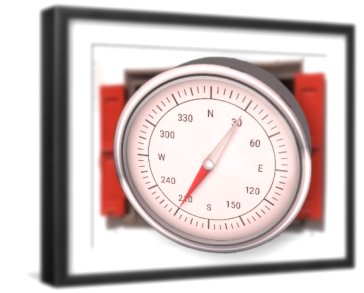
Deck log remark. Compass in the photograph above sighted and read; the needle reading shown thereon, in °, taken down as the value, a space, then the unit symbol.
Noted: 210 °
